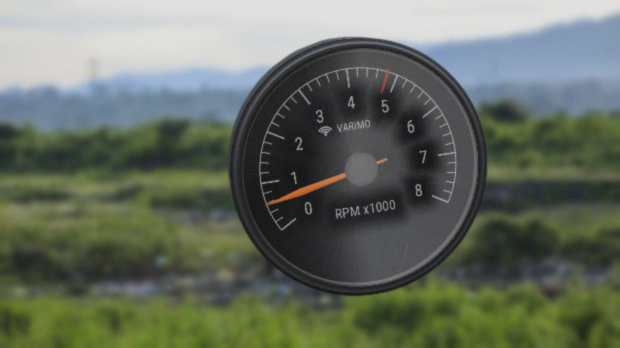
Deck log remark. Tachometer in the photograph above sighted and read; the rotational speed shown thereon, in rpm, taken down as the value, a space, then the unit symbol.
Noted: 600 rpm
